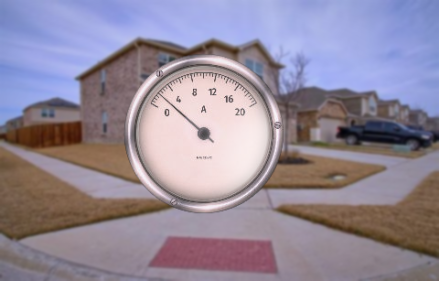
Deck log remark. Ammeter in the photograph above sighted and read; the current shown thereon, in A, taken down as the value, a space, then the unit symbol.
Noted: 2 A
